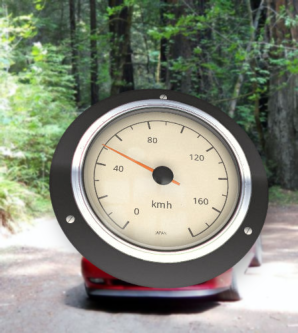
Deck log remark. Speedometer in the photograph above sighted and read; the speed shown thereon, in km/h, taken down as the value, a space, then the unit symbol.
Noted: 50 km/h
